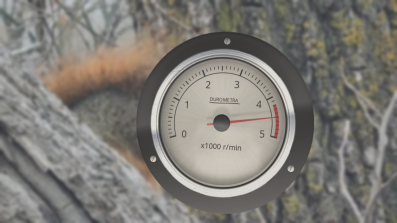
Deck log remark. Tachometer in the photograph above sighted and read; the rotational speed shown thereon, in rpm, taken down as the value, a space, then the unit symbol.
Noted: 4500 rpm
